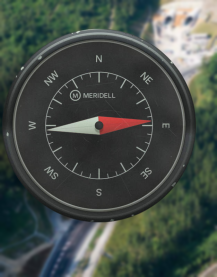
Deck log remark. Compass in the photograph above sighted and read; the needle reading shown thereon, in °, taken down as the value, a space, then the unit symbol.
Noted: 85 °
